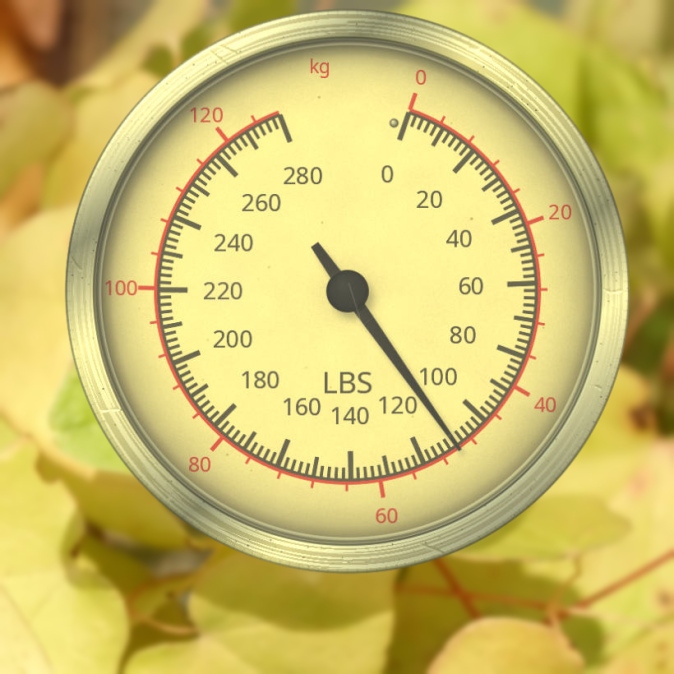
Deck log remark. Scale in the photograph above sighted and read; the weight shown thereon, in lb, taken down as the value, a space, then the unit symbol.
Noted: 110 lb
